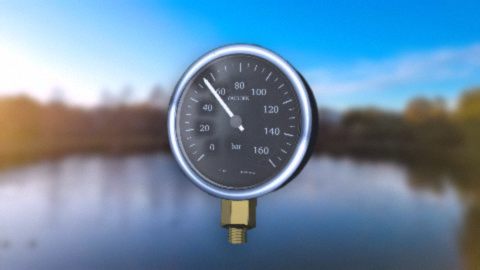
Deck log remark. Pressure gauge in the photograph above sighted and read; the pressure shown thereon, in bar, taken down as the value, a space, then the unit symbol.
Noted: 55 bar
